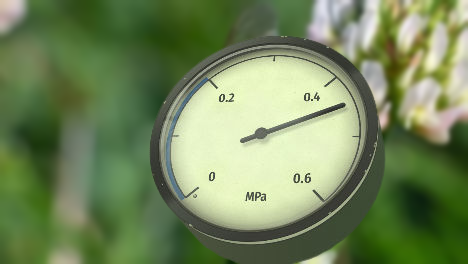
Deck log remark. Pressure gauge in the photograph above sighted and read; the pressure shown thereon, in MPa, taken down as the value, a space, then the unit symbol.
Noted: 0.45 MPa
